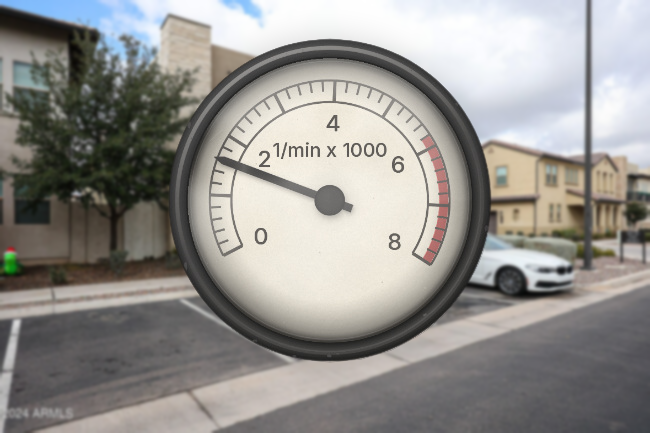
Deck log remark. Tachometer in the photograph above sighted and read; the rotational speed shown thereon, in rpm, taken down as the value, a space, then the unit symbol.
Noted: 1600 rpm
